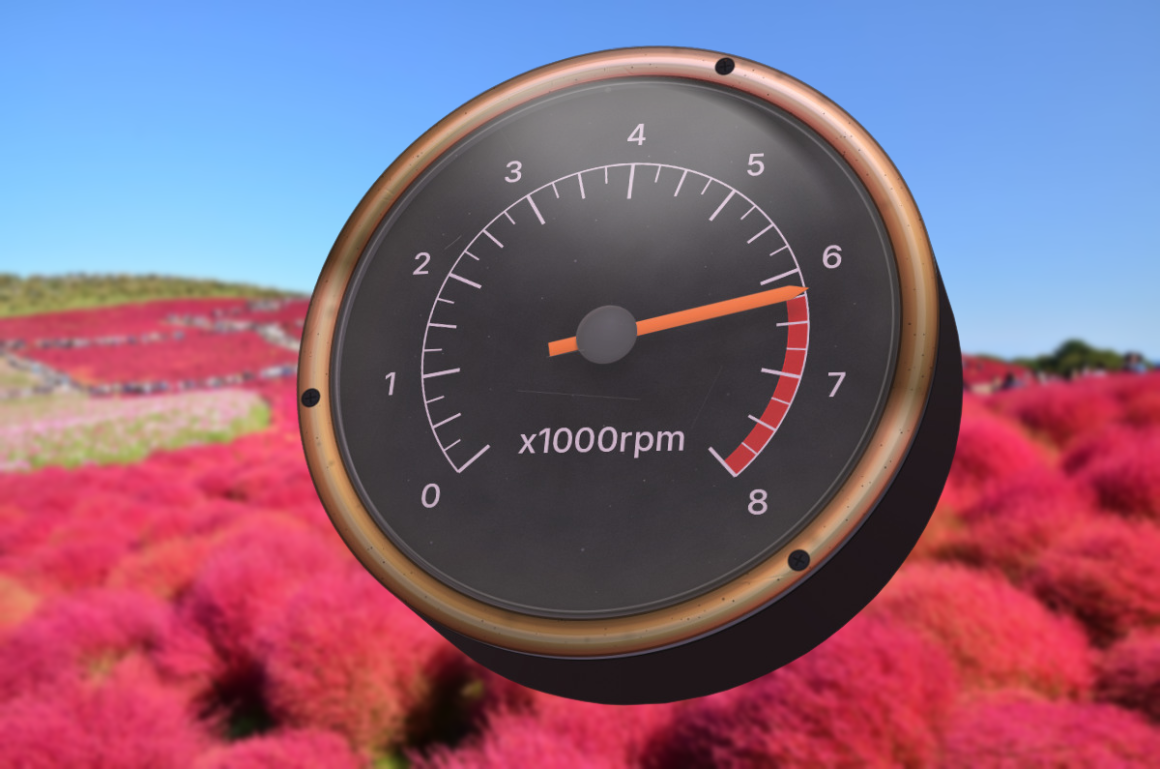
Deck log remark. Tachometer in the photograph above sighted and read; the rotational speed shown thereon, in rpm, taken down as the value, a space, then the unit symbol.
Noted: 6250 rpm
